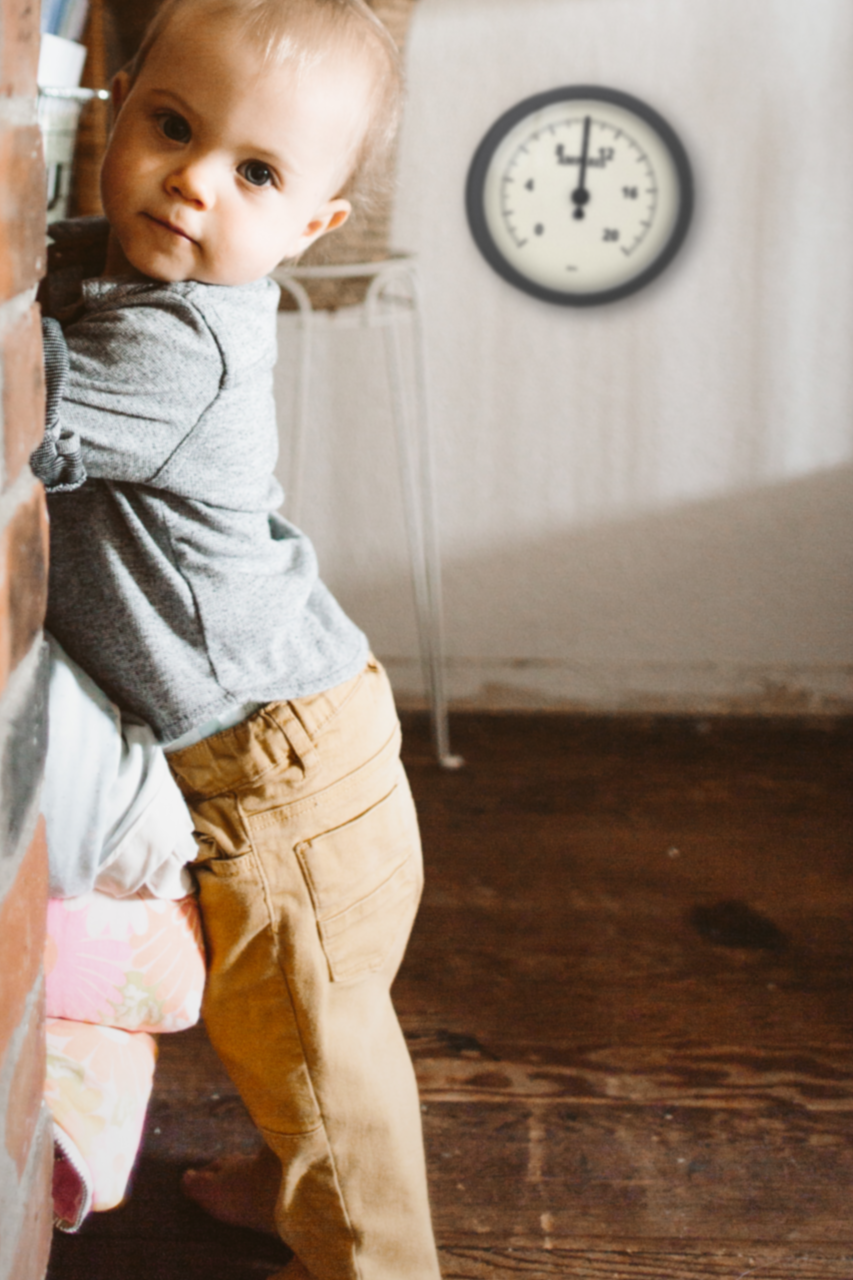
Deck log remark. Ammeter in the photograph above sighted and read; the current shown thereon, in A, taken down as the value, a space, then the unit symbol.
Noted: 10 A
